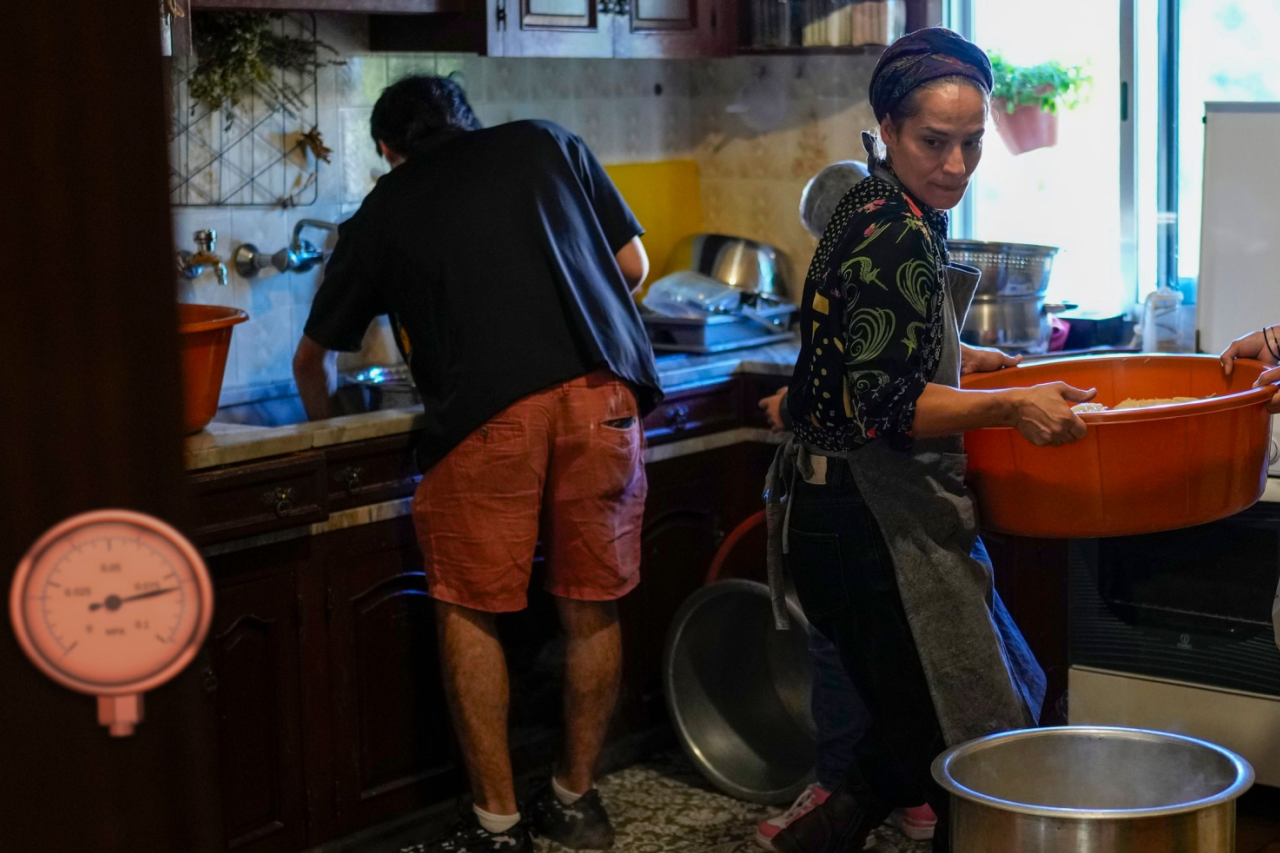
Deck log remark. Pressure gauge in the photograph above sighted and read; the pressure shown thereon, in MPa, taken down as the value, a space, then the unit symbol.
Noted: 0.08 MPa
